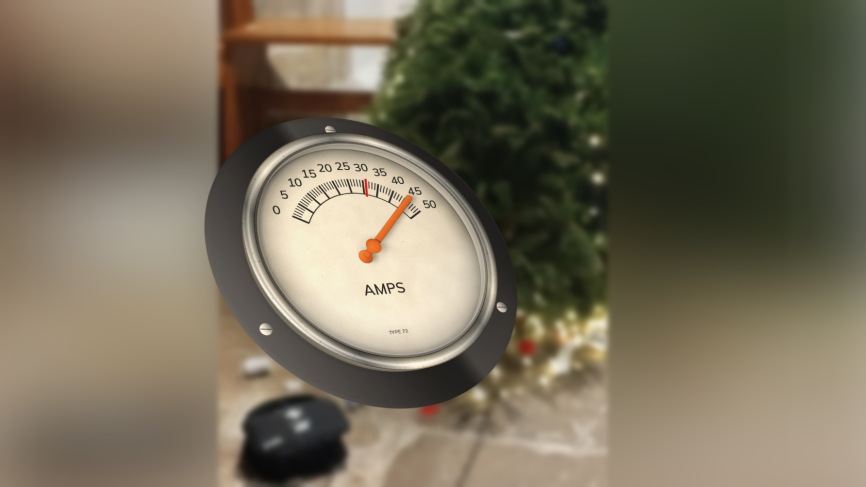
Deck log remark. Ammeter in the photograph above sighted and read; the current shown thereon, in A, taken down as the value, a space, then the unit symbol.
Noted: 45 A
